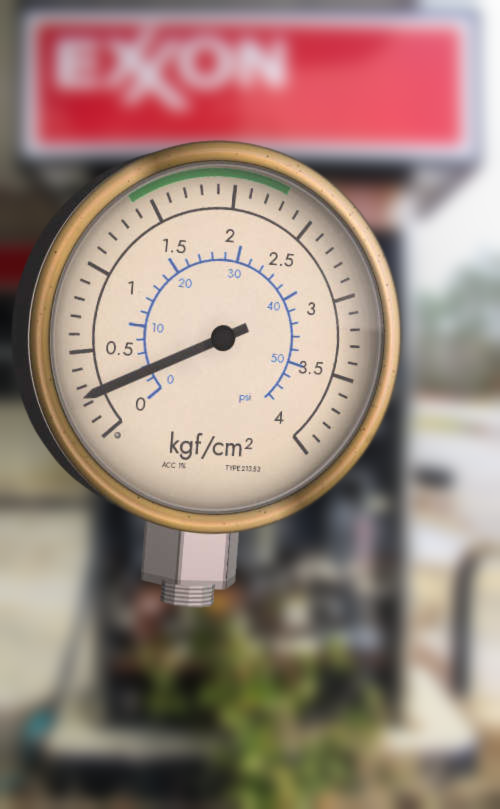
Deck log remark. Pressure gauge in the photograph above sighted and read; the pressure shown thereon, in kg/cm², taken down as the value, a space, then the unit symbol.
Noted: 0.25 kg/cm²
